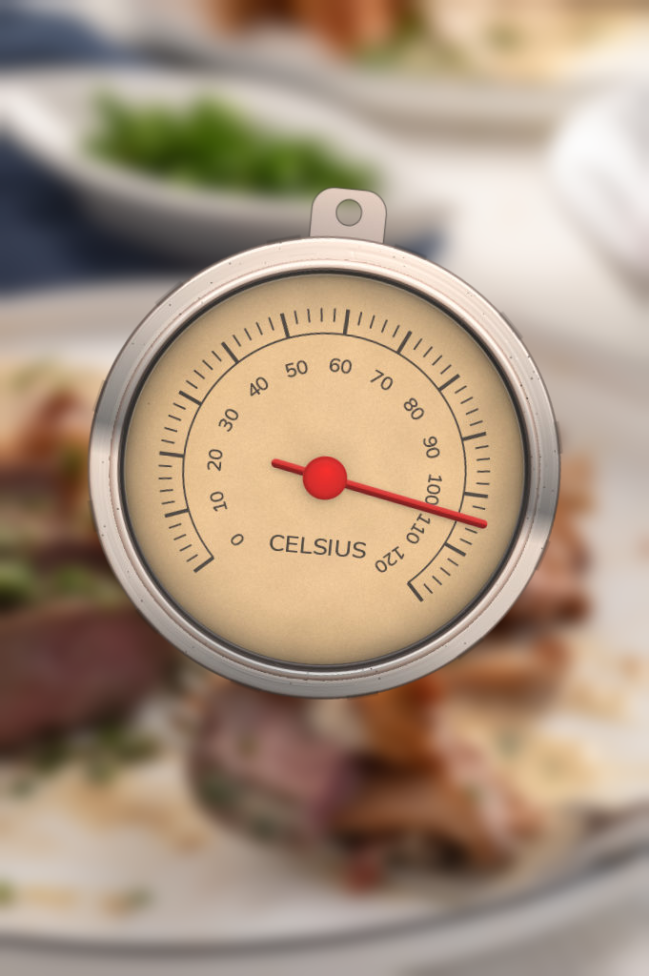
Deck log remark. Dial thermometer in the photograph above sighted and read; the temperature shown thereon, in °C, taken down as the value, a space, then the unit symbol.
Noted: 104 °C
